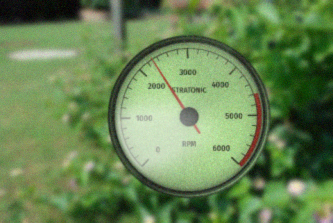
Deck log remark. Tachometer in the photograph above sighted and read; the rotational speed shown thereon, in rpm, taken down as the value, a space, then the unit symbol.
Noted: 2300 rpm
